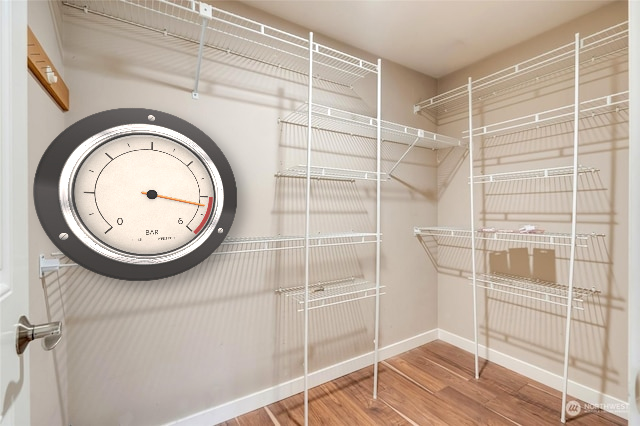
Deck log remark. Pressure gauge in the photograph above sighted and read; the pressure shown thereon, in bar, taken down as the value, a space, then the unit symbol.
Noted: 5.25 bar
